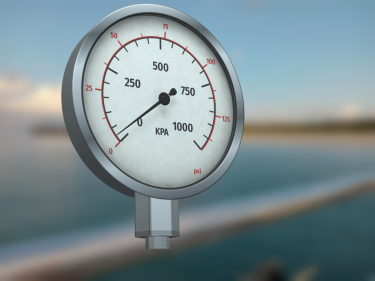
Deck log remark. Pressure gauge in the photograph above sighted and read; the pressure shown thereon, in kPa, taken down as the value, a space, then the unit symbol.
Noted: 25 kPa
